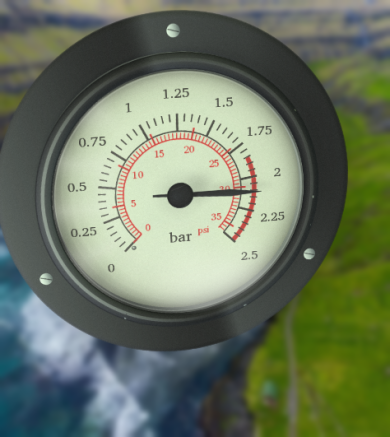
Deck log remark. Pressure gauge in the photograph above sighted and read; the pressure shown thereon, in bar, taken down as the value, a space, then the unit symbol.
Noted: 2.1 bar
